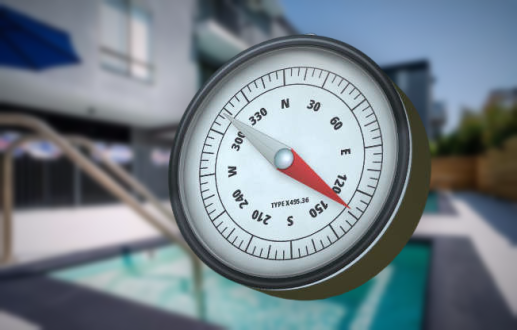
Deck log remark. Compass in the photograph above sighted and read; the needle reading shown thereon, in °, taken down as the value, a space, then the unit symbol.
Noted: 132.5 °
